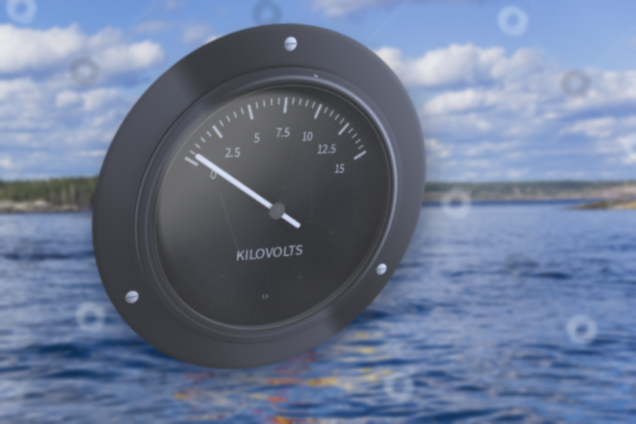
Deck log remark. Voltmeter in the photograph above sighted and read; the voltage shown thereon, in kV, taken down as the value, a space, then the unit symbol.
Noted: 0.5 kV
